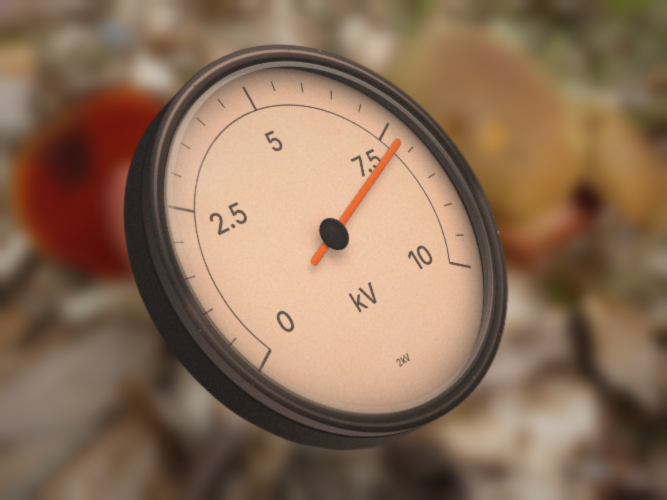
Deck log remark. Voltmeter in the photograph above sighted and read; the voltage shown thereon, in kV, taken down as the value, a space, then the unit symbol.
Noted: 7.75 kV
